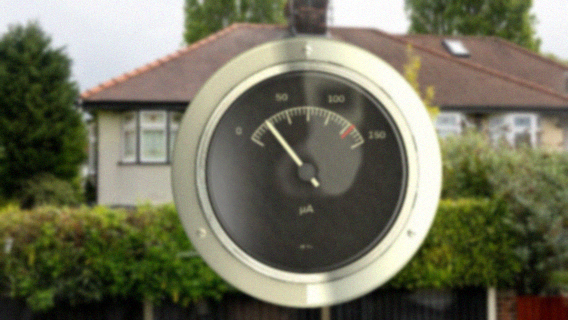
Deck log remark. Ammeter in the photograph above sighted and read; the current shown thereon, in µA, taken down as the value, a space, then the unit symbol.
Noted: 25 µA
